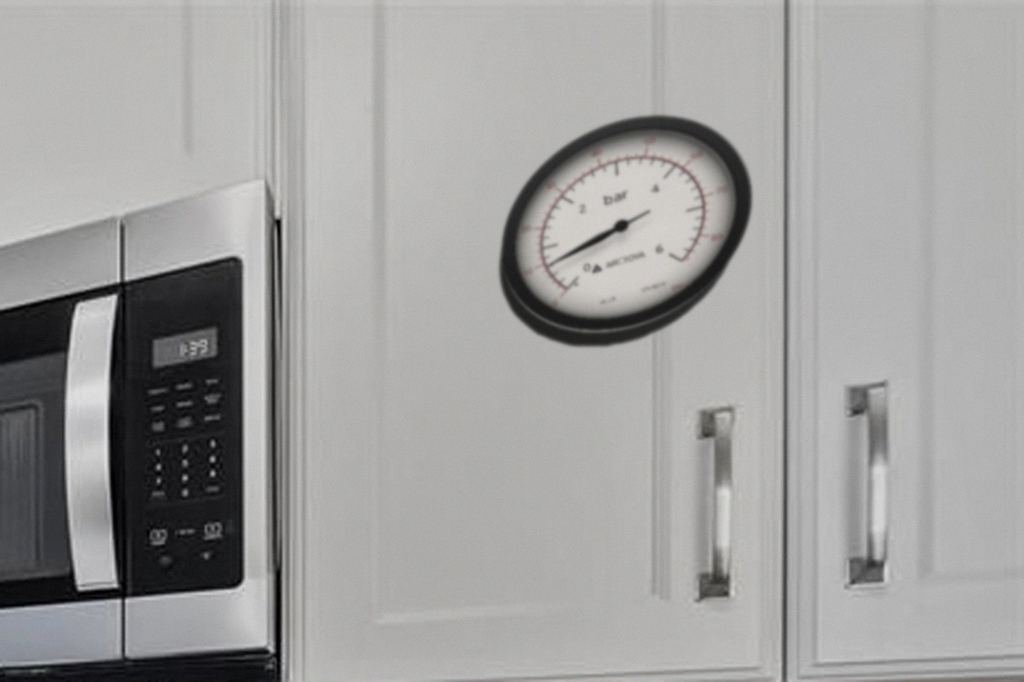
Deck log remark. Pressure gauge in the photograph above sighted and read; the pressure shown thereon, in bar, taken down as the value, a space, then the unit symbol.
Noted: 0.6 bar
